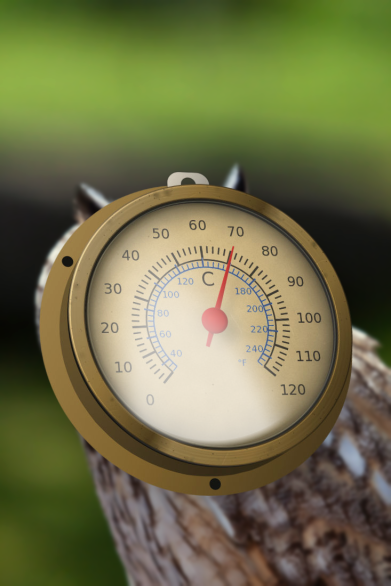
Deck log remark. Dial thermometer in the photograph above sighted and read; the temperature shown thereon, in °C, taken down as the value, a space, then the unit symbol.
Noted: 70 °C
